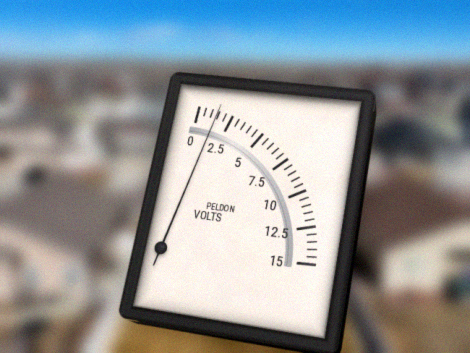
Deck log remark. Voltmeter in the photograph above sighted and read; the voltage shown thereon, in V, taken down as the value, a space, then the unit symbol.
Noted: 1.5 V
